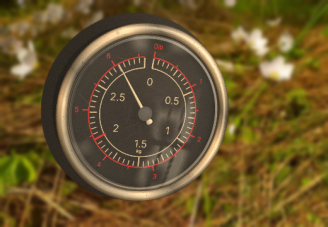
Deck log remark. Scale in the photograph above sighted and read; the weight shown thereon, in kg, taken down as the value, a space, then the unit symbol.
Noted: 2.75 kg
